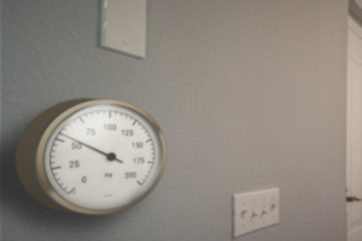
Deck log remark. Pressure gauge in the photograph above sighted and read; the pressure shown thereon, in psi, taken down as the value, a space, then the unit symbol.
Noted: 55 psi
